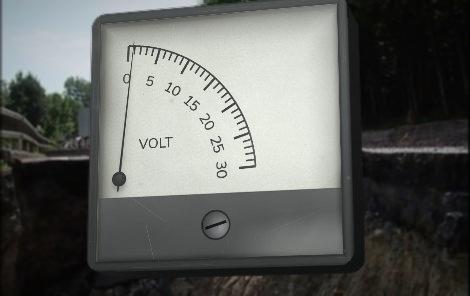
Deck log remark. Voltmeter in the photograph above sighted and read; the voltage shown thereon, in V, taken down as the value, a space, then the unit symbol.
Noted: 1 V
